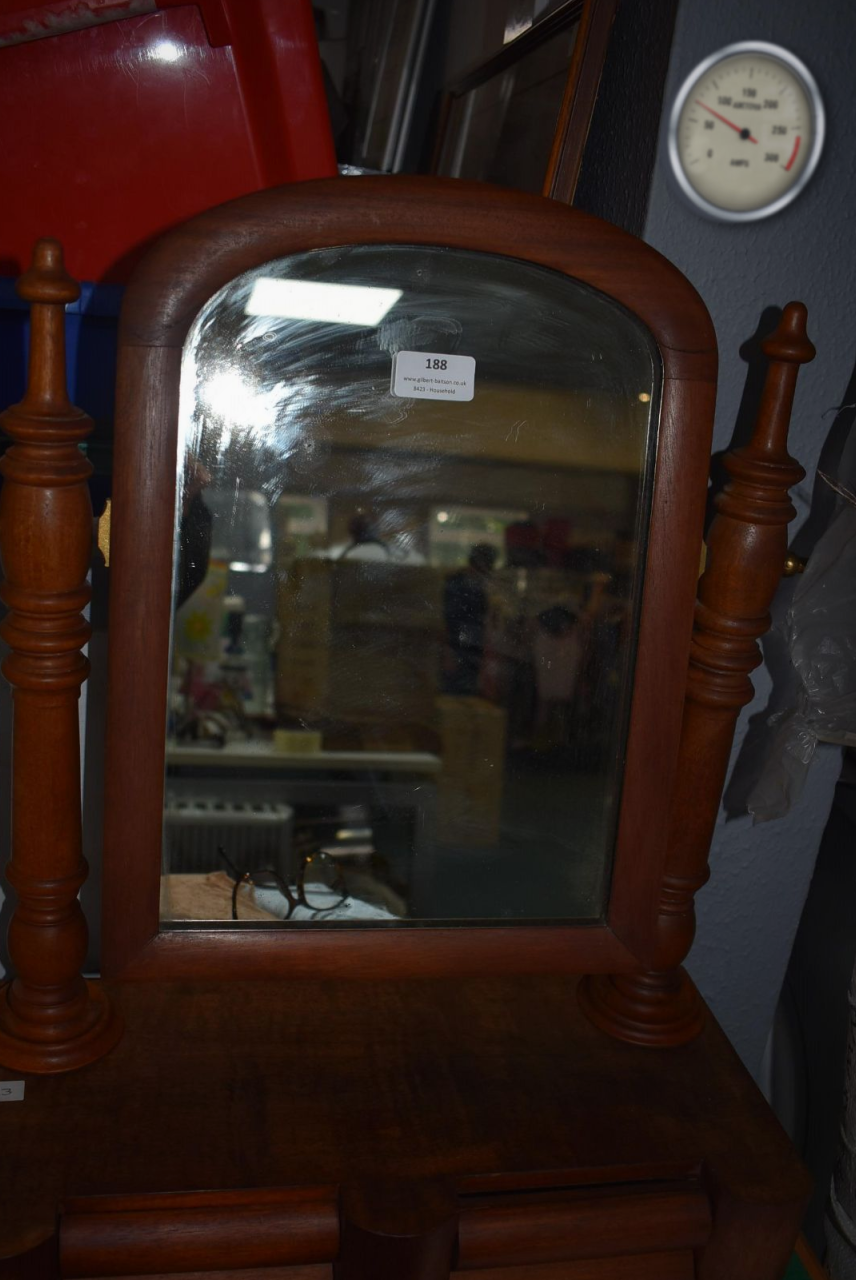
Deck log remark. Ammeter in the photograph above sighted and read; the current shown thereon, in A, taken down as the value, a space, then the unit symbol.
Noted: 70 A
